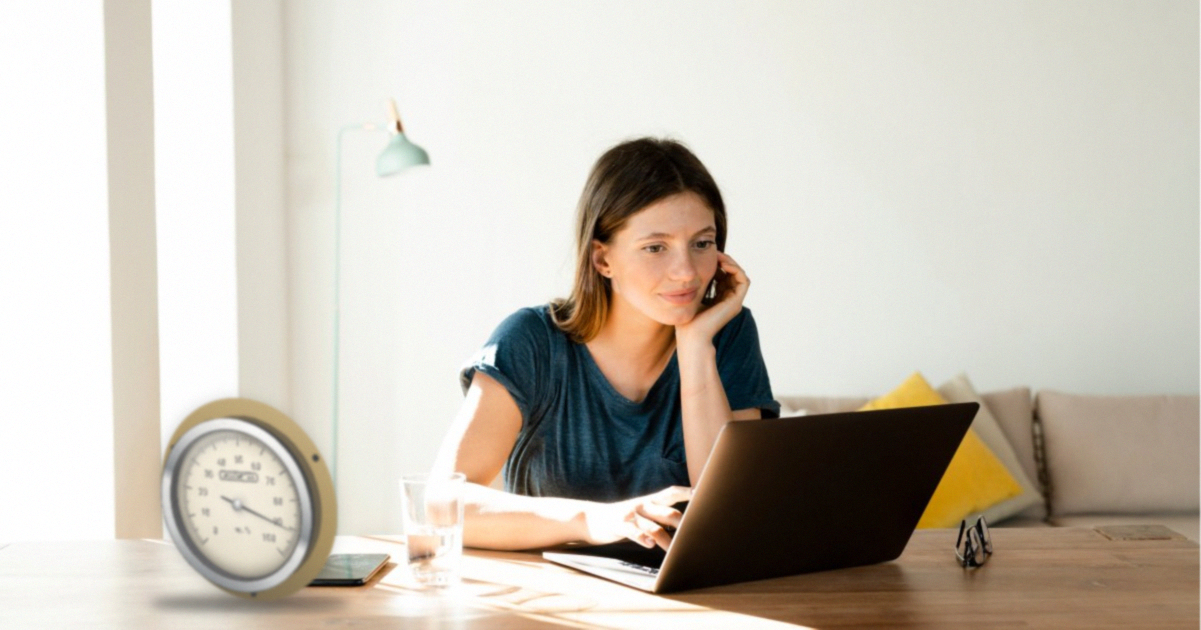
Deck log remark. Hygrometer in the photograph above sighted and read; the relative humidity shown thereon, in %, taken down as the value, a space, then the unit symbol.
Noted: 90 %
